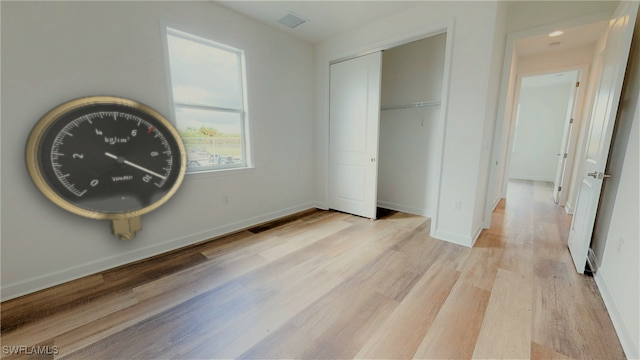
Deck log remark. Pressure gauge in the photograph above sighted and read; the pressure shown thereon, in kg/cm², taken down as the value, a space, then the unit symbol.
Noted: 9.5 kg/cm²
